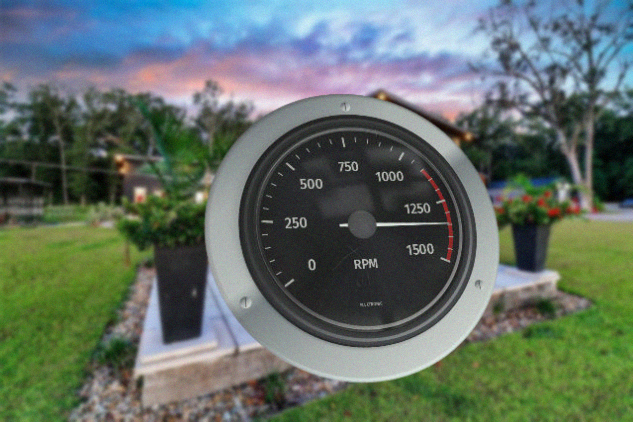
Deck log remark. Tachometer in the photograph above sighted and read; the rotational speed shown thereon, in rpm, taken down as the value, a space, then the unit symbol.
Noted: 1350 rpm
